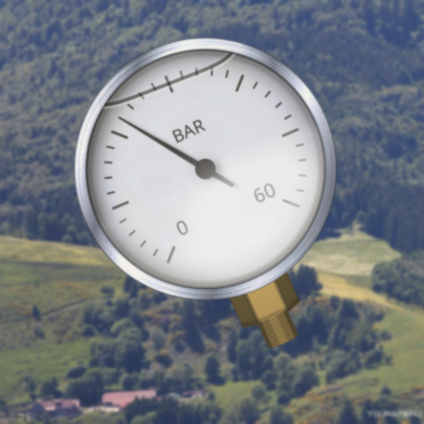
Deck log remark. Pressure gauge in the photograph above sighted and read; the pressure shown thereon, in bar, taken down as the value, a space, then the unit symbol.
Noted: 22 bar
